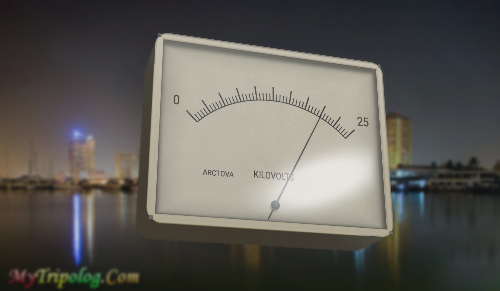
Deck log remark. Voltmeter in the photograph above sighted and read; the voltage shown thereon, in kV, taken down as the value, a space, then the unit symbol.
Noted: 20 kV
